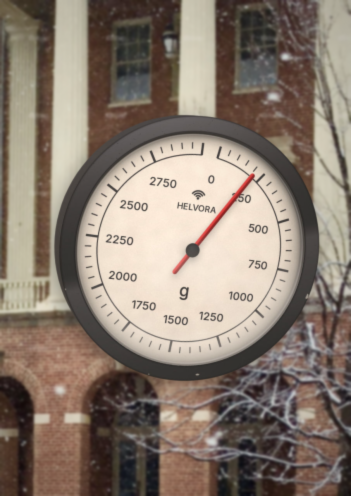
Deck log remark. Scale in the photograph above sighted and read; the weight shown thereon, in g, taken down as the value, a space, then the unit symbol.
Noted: 200 g
